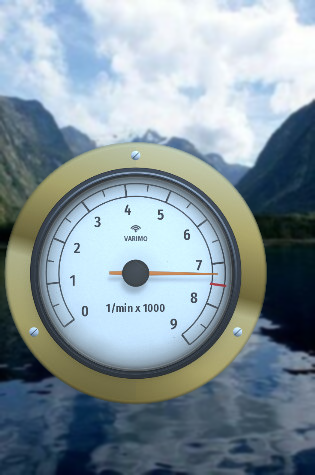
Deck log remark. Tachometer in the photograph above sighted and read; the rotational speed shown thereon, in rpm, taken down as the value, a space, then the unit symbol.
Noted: 7250 rpm
